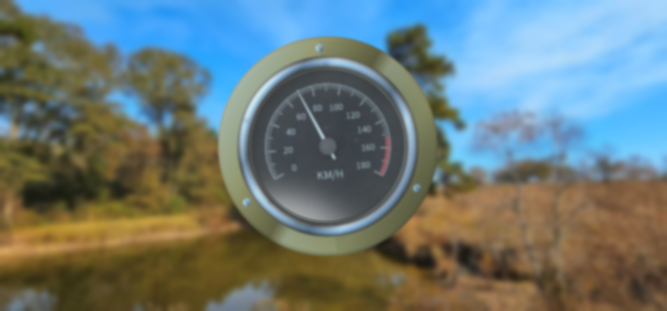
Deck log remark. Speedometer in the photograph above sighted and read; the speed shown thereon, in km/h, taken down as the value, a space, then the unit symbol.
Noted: 70 km/h
